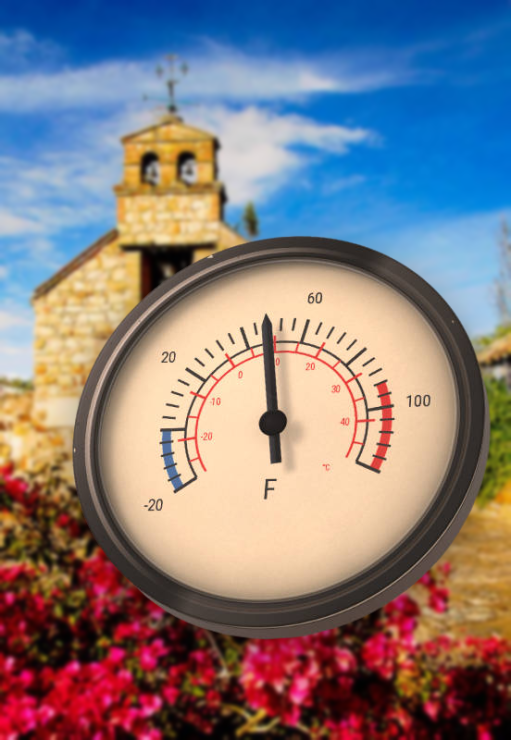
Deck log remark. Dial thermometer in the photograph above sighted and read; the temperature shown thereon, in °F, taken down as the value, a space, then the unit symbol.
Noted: 48 °F
